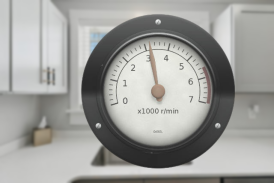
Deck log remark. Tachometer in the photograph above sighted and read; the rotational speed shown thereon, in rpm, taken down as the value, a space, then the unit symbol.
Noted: 3200 rpm
